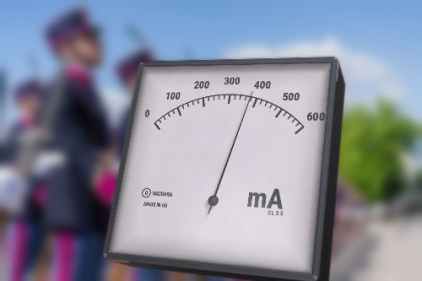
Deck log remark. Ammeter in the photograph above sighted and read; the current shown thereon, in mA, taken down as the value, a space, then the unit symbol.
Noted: 380 mA
